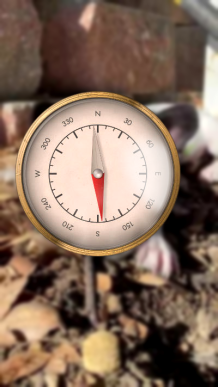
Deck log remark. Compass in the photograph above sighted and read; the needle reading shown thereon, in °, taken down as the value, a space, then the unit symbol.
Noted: 175 °
